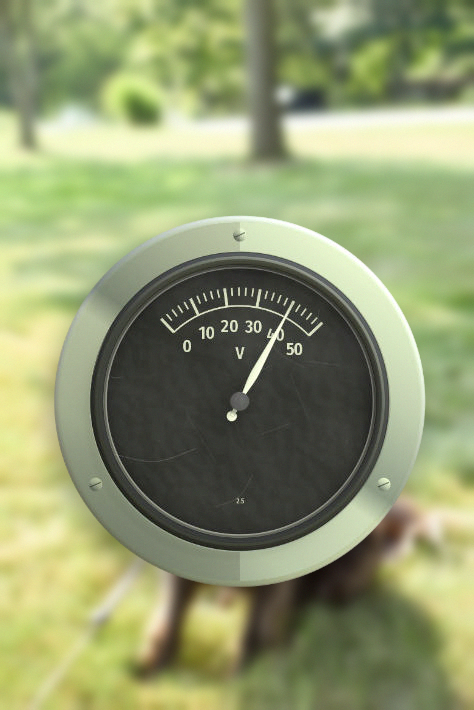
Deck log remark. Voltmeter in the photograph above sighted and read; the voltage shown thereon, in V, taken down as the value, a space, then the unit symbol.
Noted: 40 V
